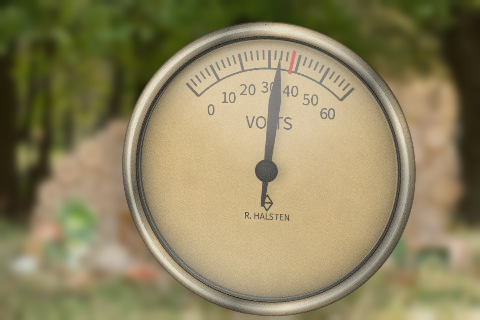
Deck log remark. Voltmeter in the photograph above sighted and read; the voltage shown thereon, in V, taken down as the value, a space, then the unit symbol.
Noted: 34 V
